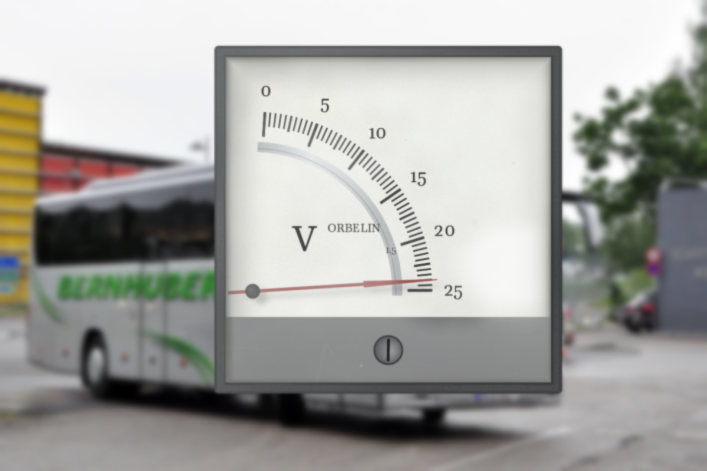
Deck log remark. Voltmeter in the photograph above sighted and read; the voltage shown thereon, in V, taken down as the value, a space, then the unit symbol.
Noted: 24 V
